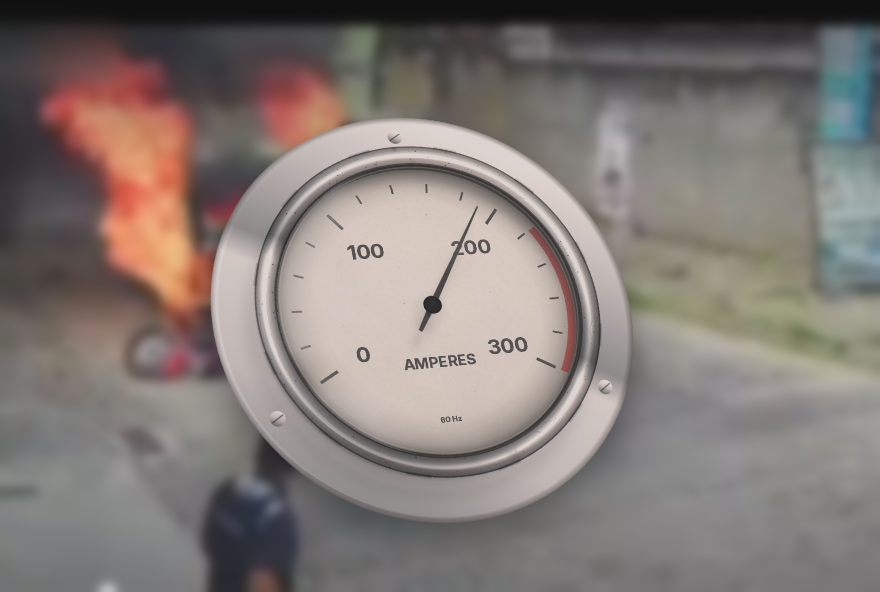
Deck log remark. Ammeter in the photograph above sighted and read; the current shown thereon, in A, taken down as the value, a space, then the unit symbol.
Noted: 190 A
